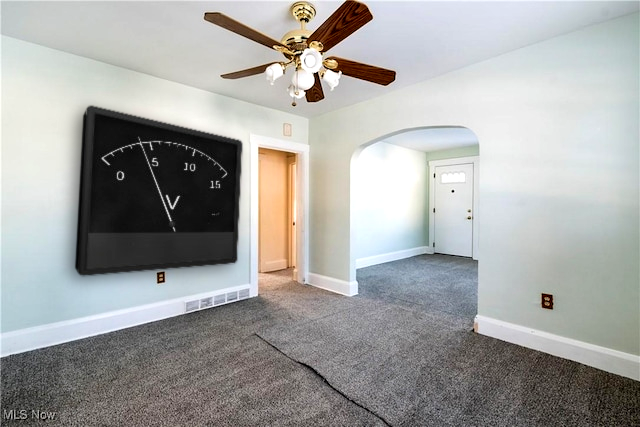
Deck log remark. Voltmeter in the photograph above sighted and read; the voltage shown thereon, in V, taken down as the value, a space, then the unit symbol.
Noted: 4 V
